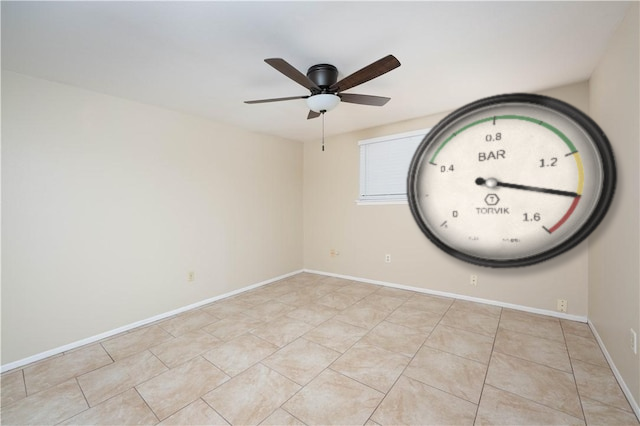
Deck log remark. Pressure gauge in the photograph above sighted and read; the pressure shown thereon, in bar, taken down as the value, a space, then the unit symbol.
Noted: 1.4 bar
